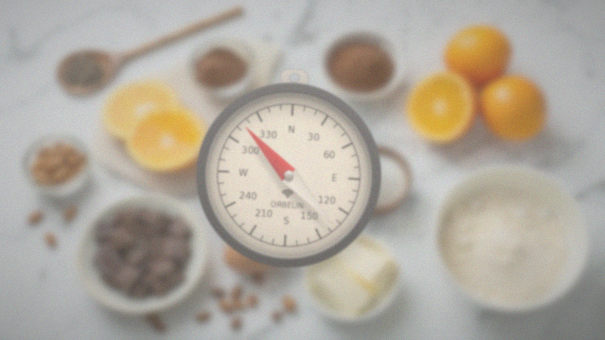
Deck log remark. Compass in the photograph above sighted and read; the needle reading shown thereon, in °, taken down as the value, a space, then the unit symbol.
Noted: 315 °
